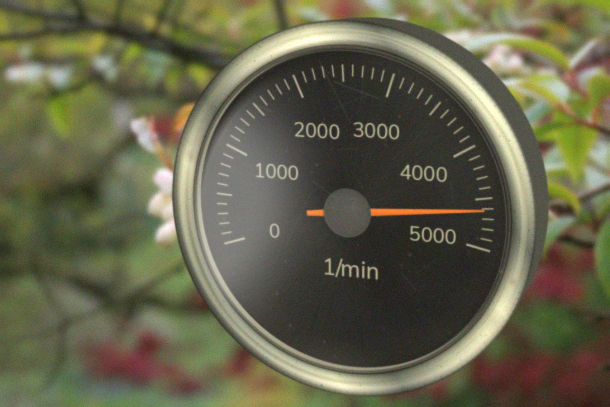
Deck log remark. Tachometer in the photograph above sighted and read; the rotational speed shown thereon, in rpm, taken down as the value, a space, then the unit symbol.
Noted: 4600 rpm
